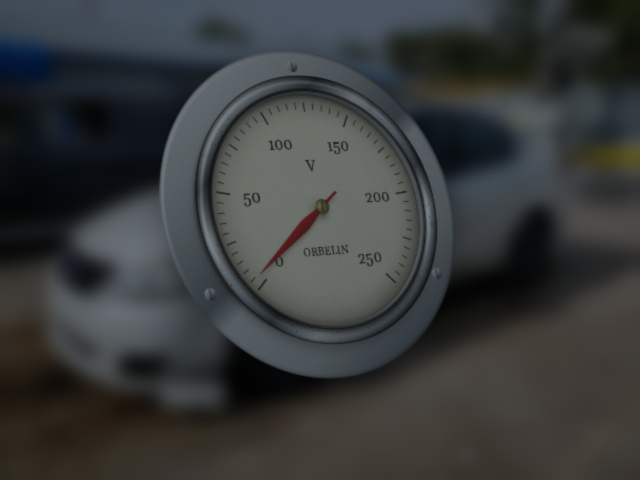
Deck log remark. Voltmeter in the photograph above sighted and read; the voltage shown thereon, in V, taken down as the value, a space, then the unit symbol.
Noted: 5 V
